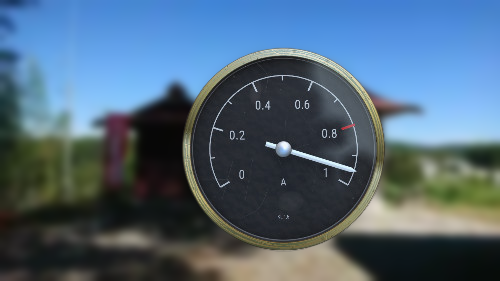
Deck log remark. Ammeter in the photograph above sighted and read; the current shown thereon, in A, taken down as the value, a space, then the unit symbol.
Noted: 0.95 A
